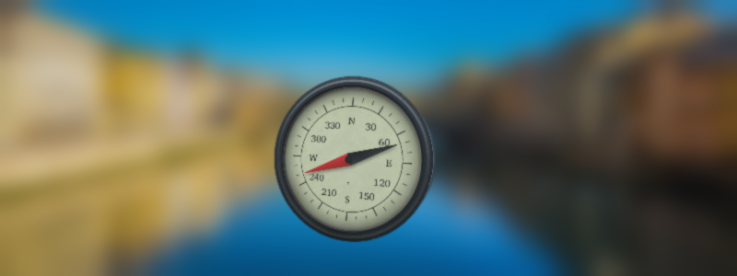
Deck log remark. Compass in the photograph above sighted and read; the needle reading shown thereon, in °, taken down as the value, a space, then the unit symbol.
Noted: 250 °
